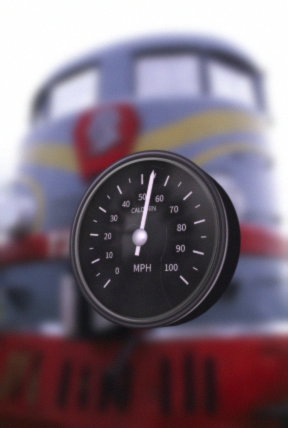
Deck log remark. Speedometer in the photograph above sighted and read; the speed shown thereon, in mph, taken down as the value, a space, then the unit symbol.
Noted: 55 mph
